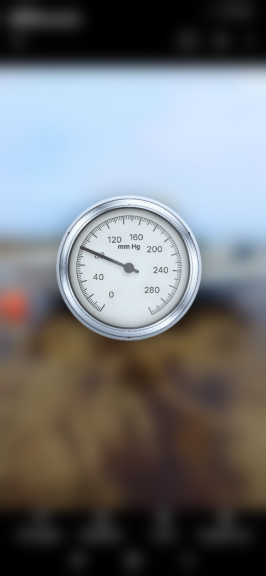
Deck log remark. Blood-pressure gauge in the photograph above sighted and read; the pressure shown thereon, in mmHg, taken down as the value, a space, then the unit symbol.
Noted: 80 mmHg
